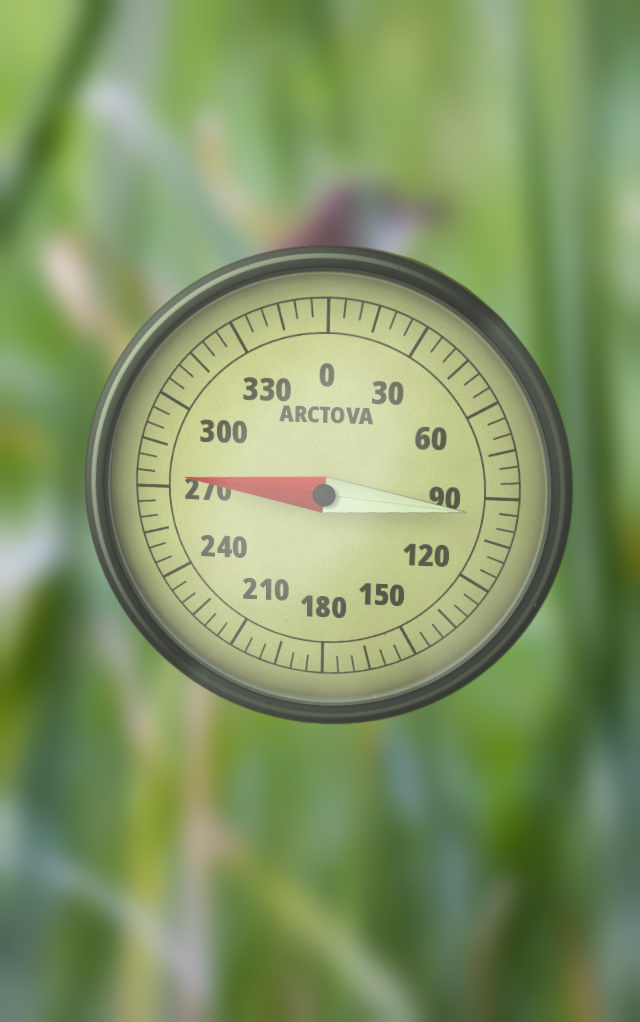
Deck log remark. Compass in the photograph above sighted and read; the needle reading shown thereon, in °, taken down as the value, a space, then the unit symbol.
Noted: 275 °
